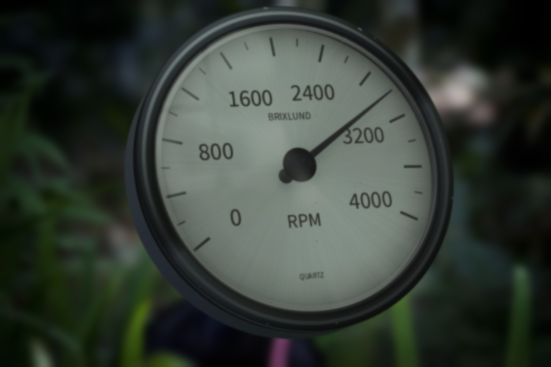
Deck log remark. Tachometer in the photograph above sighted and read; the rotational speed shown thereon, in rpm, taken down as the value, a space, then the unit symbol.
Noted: 3000 rpm
